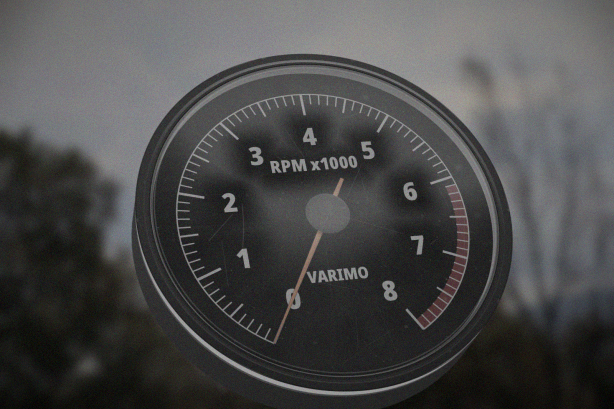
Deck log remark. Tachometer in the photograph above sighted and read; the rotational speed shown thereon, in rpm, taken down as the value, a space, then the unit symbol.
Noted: 0 rpm
